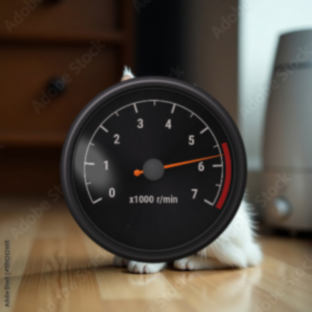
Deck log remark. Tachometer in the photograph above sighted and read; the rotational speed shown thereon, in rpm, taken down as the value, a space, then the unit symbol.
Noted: 5750 rpm
